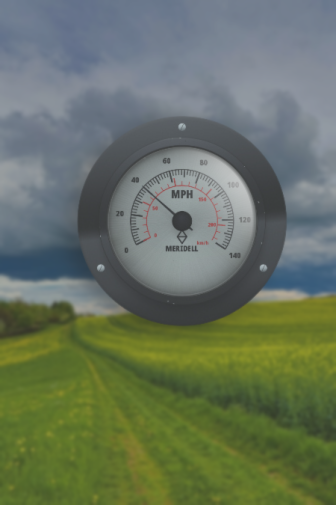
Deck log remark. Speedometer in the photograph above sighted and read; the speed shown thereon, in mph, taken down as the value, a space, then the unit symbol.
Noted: 40 mph
